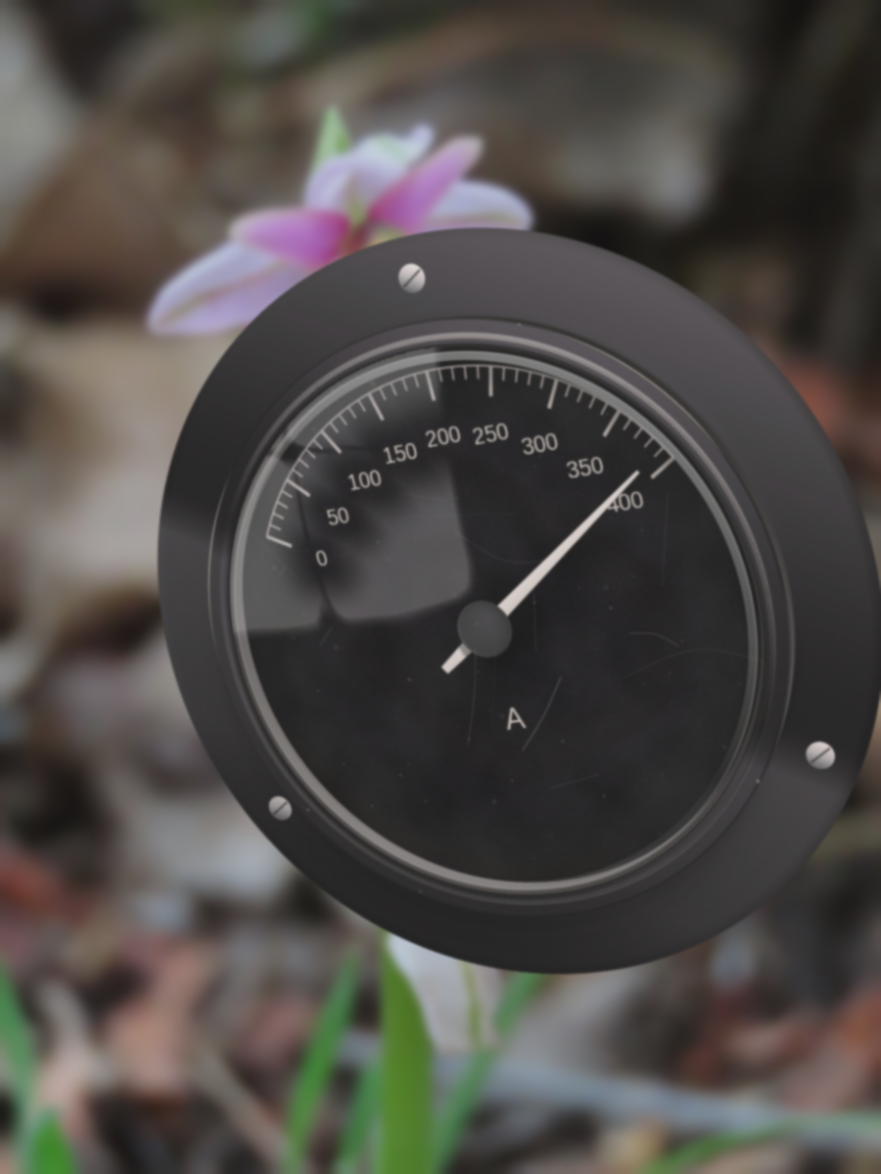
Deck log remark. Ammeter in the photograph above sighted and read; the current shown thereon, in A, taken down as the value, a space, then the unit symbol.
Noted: 390 A
